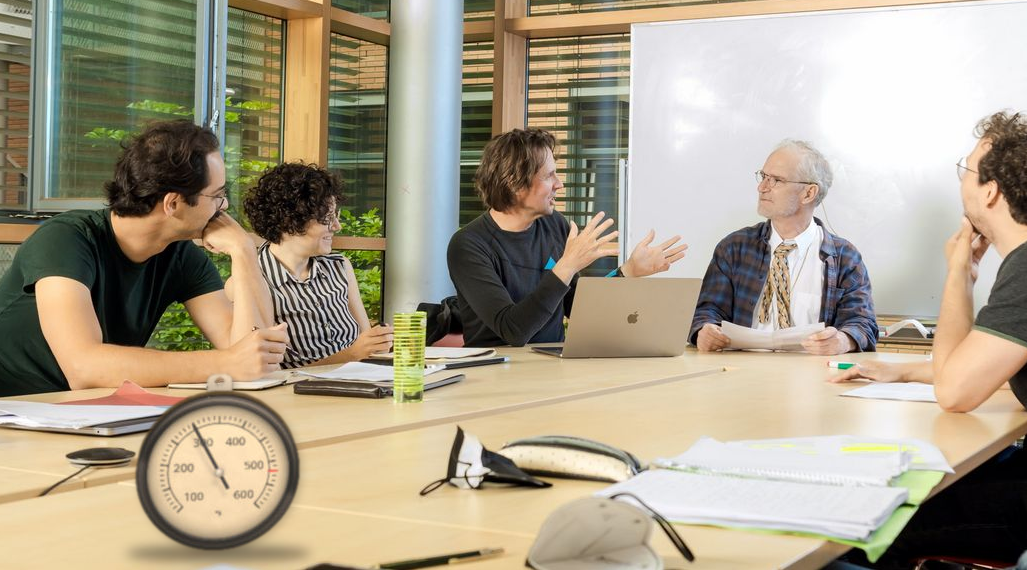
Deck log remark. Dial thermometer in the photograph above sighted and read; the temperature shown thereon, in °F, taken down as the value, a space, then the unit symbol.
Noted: 300 °F
